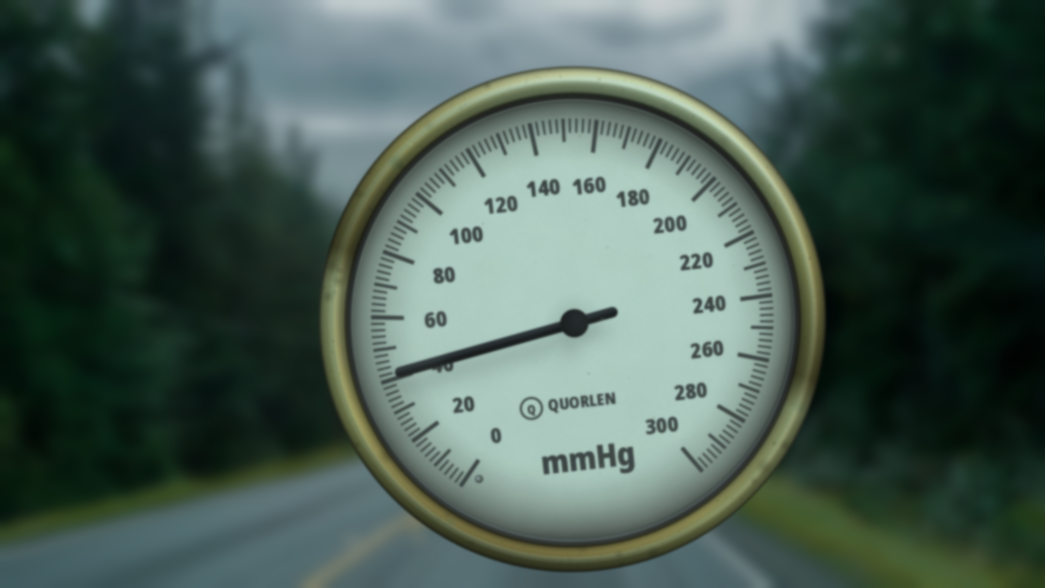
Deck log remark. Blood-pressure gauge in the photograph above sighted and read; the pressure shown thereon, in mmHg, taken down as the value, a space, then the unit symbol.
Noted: 42 mmHg
